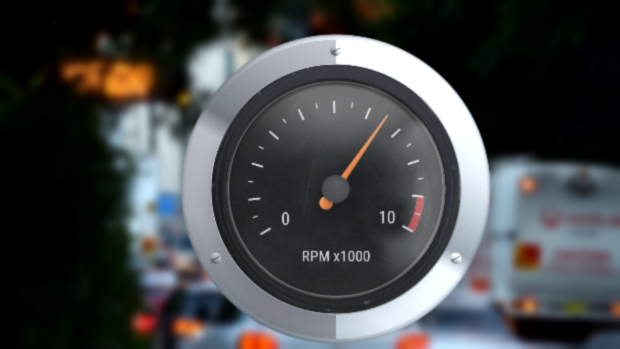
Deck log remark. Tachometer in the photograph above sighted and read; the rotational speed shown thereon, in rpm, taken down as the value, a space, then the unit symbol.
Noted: 6500 rpm
